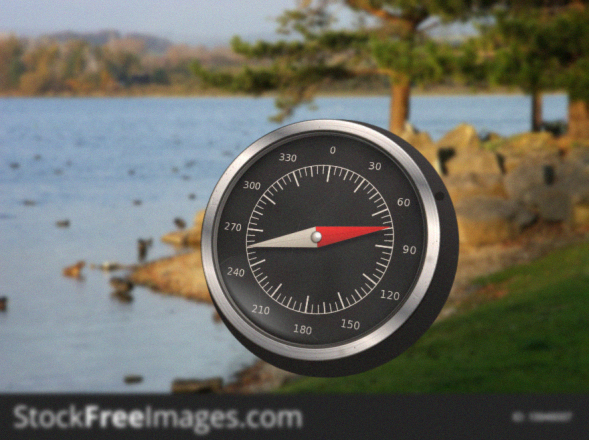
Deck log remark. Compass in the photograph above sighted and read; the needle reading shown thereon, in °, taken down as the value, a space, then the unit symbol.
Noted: 75 °
